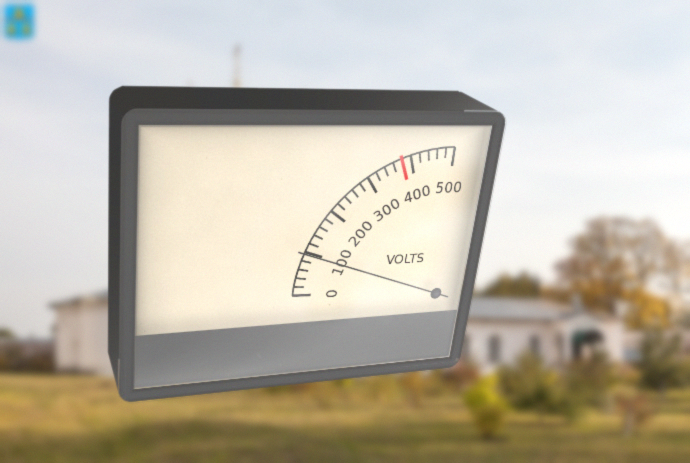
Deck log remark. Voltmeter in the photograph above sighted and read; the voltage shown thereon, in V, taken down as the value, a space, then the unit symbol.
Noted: 100 V
